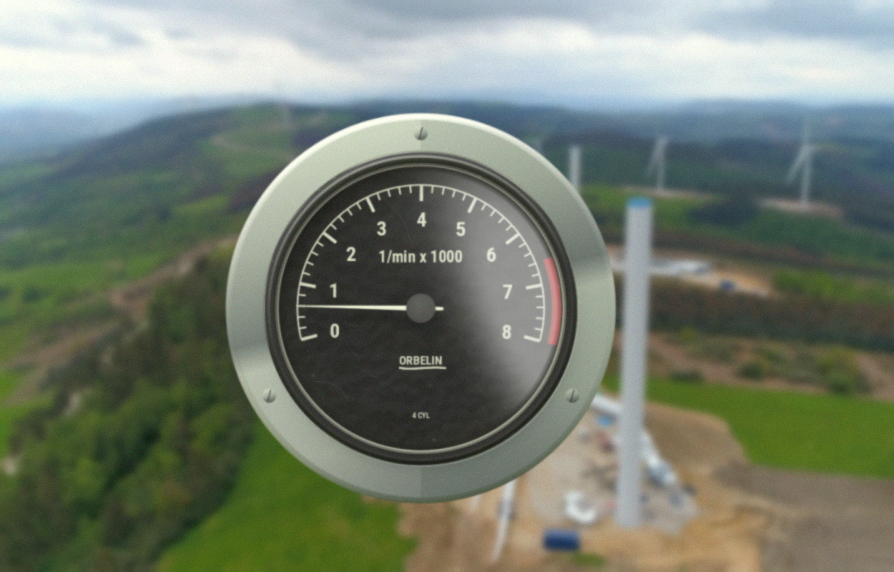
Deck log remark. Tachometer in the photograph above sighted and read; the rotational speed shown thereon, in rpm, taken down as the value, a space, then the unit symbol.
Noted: 600 rpm
